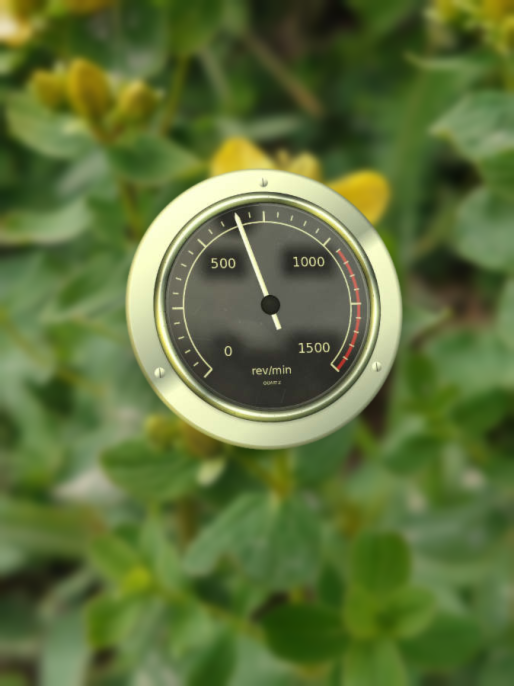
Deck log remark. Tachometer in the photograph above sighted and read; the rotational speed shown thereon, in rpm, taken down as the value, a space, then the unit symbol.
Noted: 650 rpm
